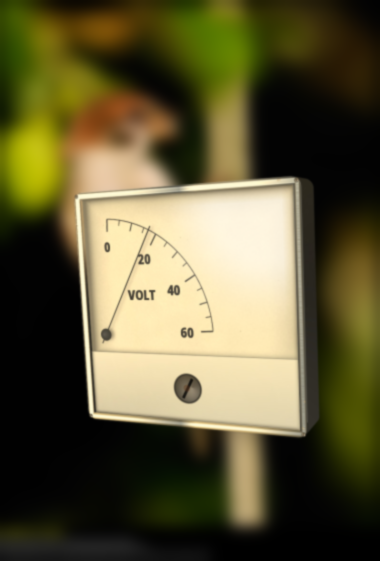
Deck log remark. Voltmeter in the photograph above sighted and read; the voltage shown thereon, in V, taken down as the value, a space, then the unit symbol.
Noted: 17.5 V
